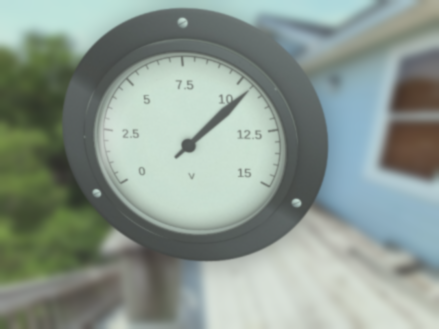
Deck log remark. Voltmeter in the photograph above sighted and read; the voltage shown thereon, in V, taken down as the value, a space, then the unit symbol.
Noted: 10.5 V
